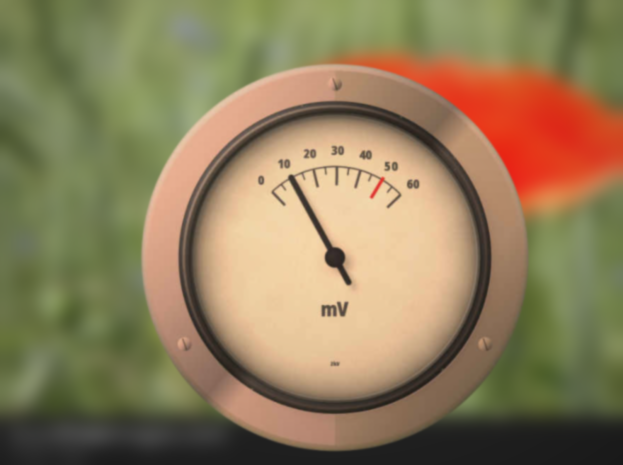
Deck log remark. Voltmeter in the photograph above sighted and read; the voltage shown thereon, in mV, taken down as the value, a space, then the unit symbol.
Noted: 10 mV
